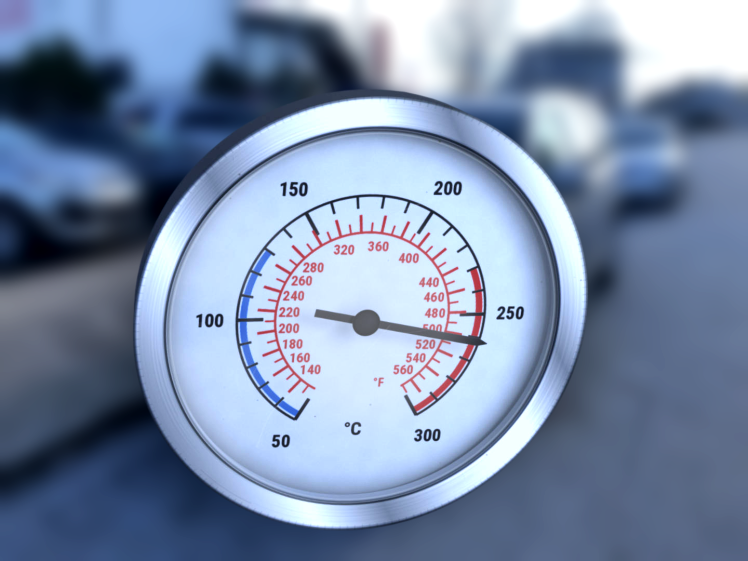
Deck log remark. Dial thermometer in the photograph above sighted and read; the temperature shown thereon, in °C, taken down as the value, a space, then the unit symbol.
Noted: 260 °C
